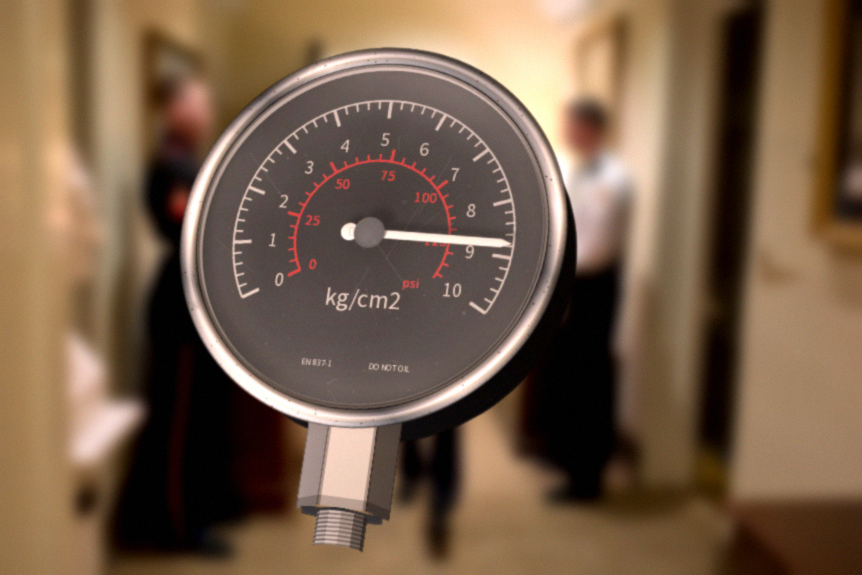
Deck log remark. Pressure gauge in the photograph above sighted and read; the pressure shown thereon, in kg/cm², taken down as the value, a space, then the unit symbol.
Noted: 8.8 kg/cm²
